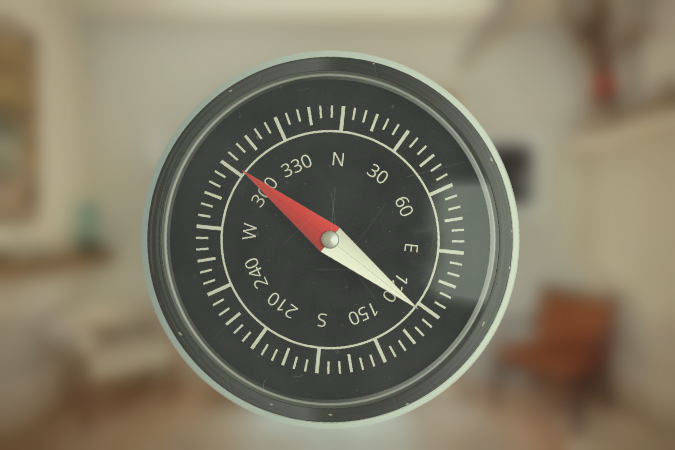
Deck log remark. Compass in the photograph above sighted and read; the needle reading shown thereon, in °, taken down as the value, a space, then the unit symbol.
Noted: 302.5 °
